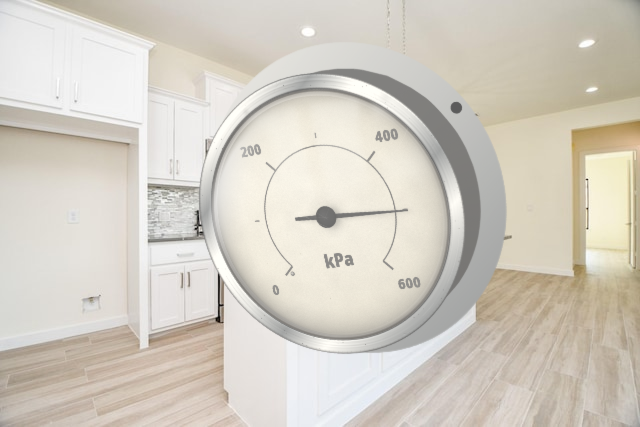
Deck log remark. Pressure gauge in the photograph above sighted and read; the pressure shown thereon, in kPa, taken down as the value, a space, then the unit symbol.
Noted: 500 kPa
